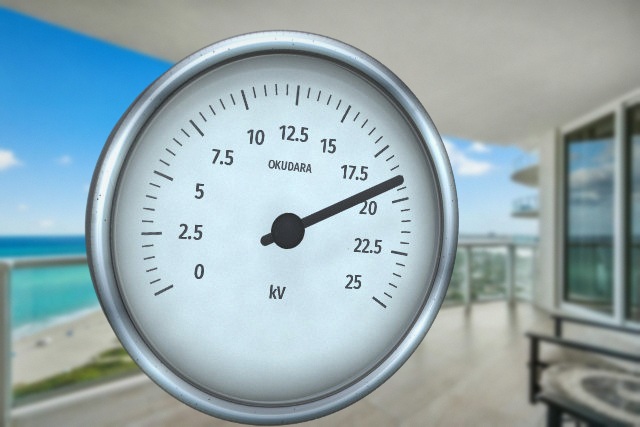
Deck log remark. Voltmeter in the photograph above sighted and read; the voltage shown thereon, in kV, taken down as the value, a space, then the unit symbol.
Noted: 19 kV
